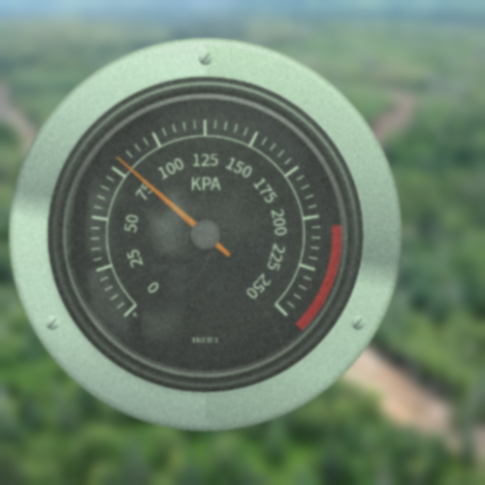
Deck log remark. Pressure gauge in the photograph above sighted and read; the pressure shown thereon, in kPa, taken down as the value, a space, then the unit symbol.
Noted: 80 kPa
